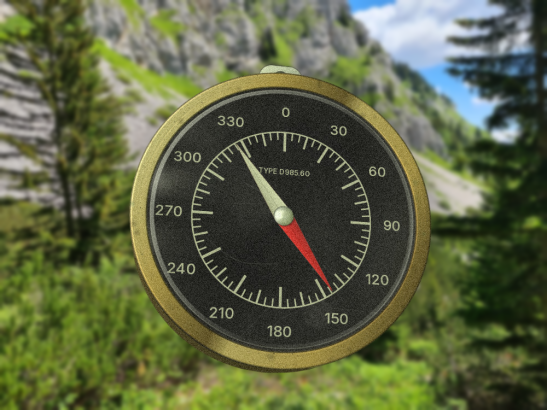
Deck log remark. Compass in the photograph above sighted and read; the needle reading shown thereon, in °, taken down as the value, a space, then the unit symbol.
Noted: 145 °
